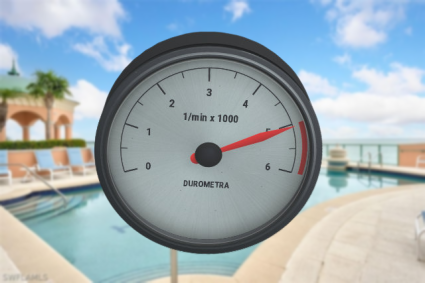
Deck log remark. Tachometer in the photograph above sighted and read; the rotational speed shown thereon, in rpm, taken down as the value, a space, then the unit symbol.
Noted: 5000 rpm
